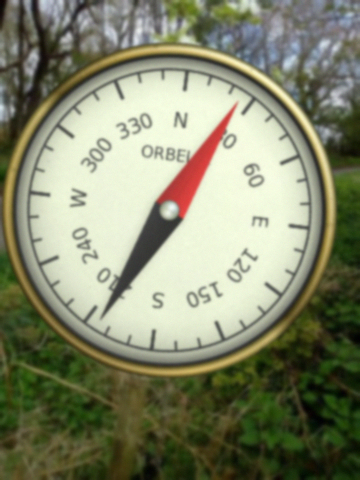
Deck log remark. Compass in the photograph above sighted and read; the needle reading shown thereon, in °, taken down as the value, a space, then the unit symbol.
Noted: 25 °
